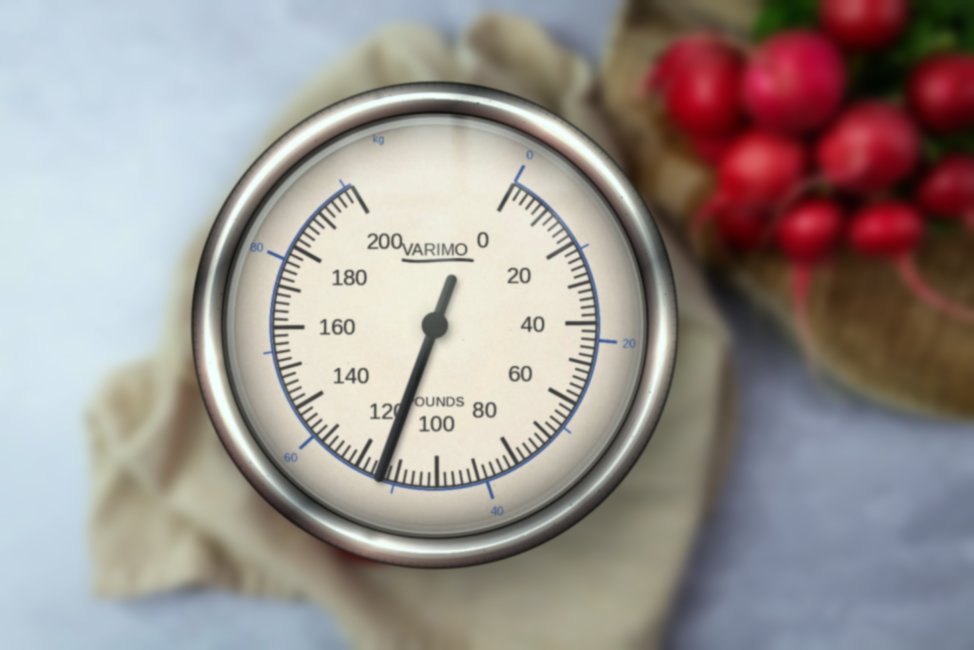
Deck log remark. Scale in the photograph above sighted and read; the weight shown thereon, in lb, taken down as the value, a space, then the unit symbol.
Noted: 114 lb
